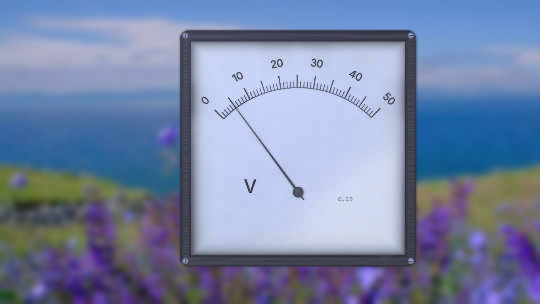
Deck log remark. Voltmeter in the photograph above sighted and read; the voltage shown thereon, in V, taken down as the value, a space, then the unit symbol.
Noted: 5 V
